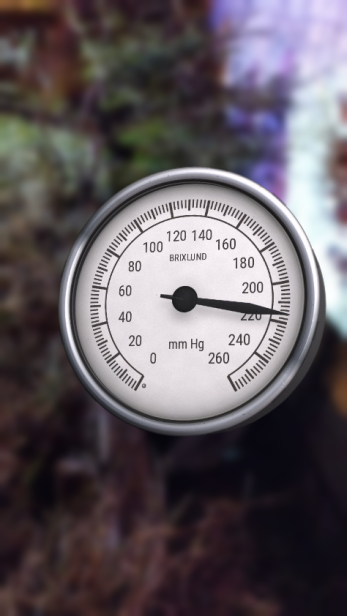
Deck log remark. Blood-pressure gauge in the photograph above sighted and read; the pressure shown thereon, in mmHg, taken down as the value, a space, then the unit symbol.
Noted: 216 mmHg
